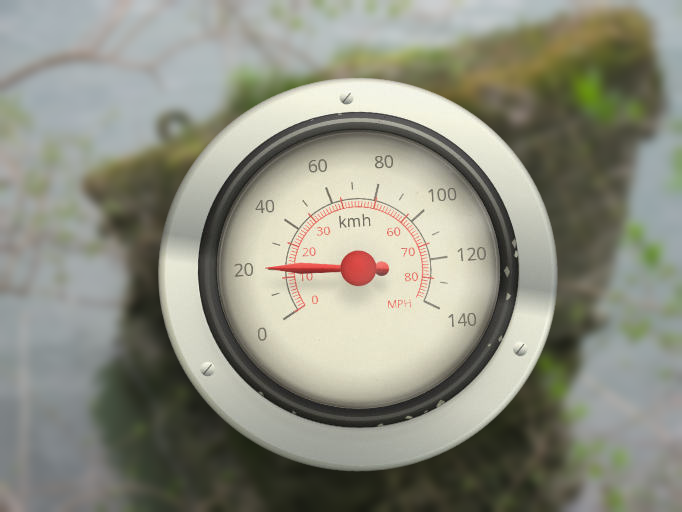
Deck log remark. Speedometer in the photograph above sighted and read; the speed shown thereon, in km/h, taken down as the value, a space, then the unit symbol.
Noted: 20 km/h
